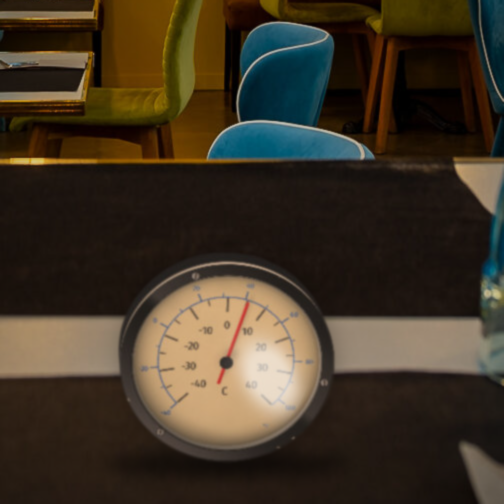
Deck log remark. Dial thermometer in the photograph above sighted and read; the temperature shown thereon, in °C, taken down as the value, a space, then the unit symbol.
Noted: 5 °C
